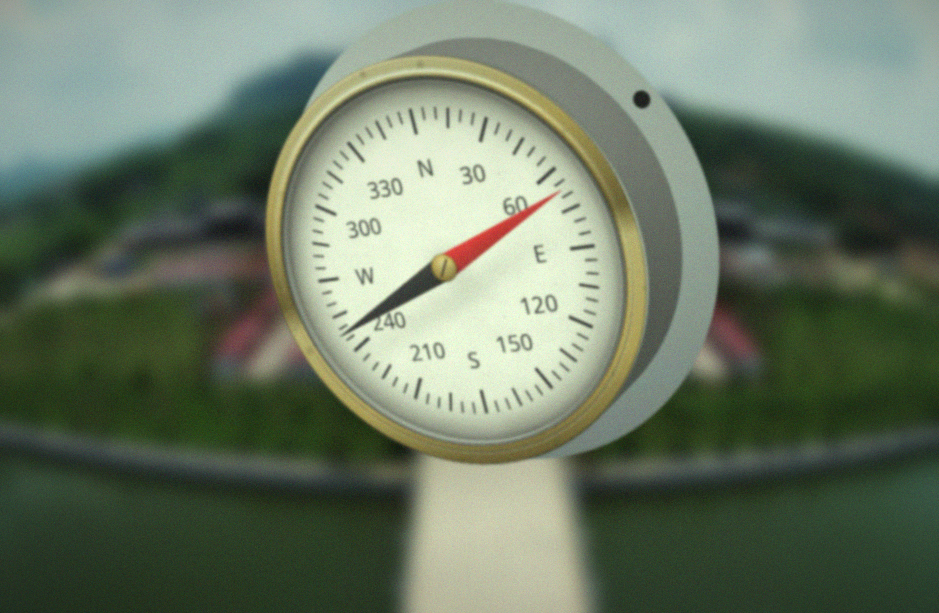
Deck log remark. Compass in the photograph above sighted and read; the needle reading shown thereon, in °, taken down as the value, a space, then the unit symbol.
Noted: 67.5 °
